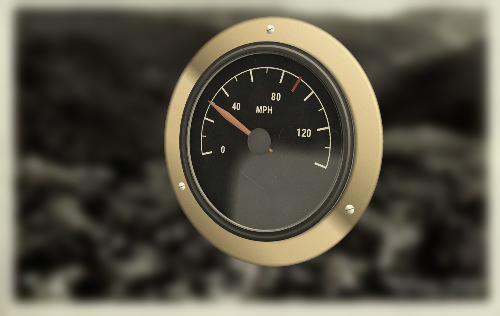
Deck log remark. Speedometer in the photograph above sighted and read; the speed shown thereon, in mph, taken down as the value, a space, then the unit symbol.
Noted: 30 mph
